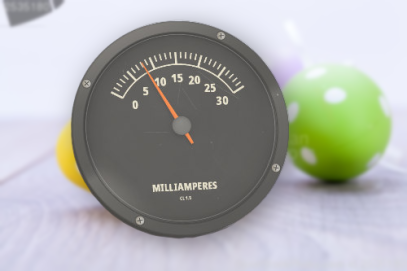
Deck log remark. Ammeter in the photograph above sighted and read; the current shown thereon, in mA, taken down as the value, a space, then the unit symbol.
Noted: 8 mA
